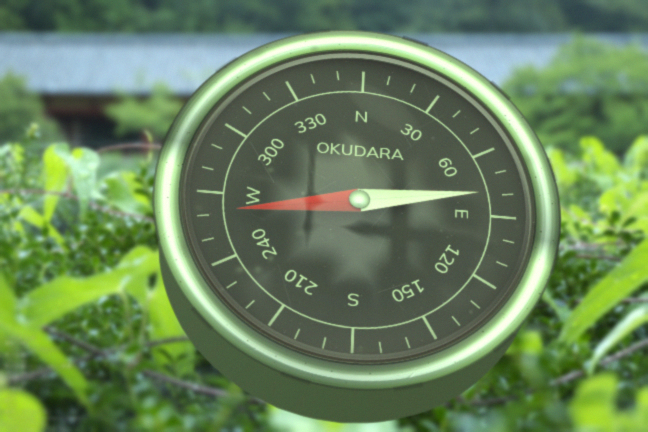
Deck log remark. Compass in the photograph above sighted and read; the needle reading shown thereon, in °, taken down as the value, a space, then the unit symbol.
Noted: 260 °
